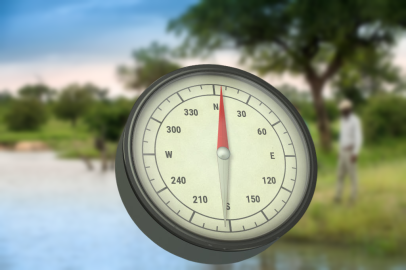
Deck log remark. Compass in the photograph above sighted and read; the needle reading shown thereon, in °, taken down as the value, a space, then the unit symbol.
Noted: 5 °
